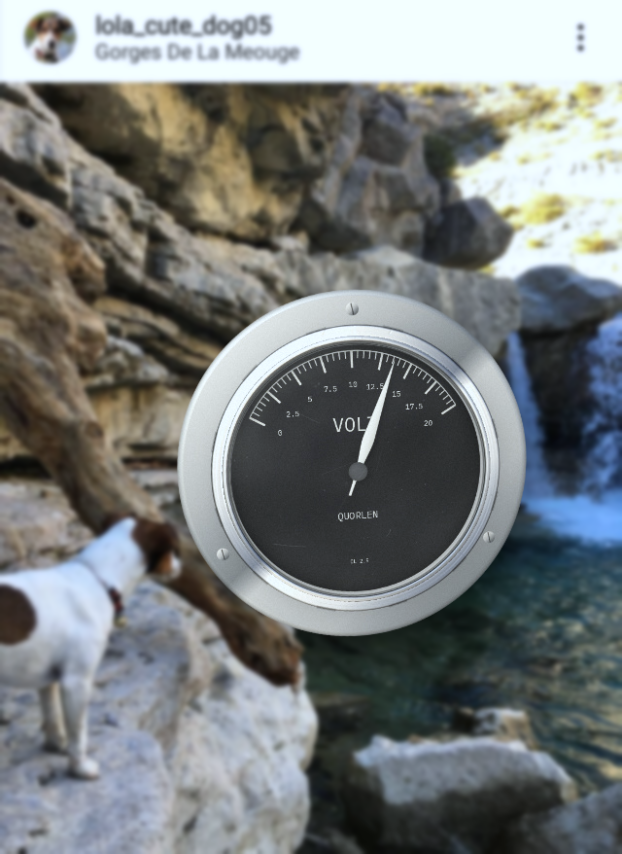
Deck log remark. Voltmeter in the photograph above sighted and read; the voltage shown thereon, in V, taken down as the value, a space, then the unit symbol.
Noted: 13.5 V
